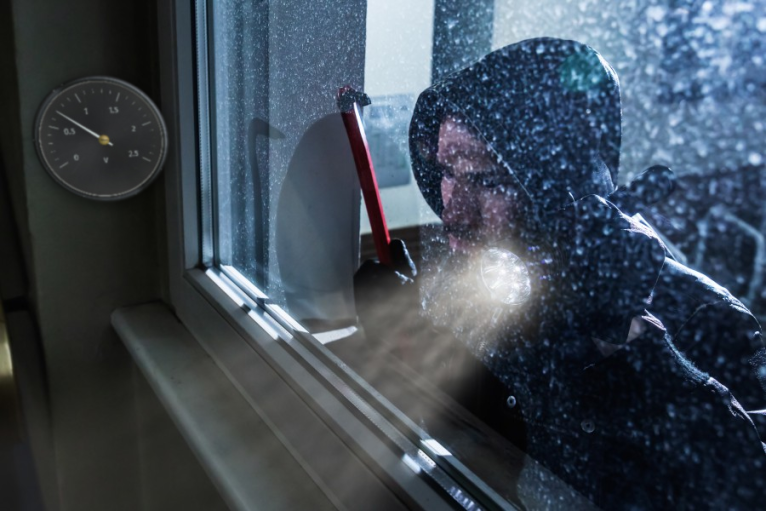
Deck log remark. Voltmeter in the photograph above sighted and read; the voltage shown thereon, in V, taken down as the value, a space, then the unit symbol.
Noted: 0.7 V
